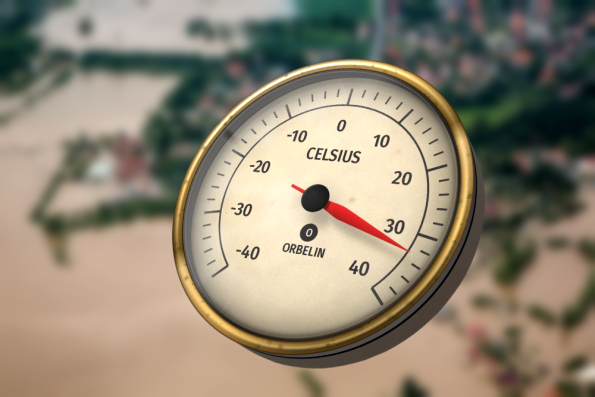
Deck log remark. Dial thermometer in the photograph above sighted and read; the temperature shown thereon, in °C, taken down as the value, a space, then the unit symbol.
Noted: 33 °C
